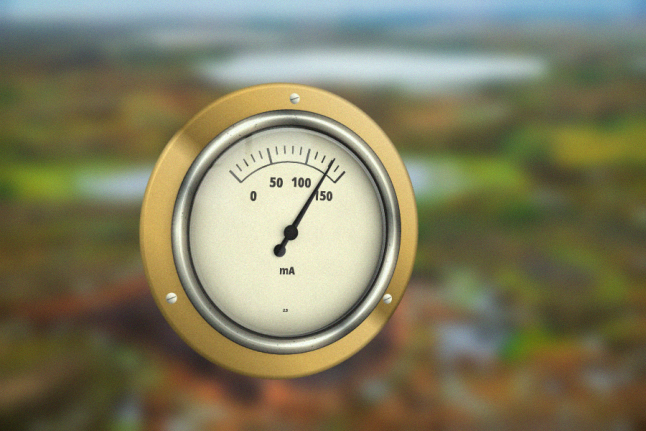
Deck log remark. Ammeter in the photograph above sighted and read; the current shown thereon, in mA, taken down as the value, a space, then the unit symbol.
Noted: 130 mA
